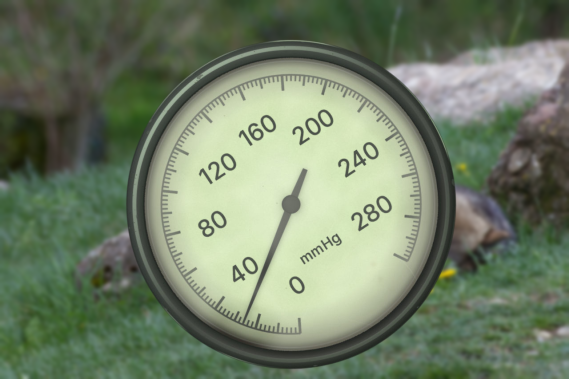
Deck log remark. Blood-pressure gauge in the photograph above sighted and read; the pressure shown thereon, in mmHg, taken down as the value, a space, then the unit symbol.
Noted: 26 mmHg
